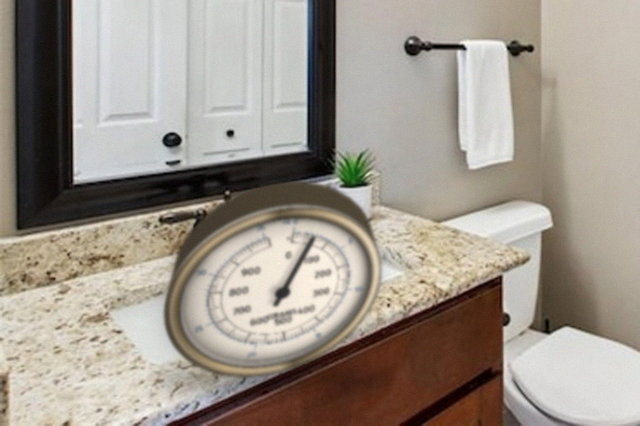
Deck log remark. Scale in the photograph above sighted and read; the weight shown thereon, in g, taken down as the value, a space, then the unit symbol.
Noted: 50 g
